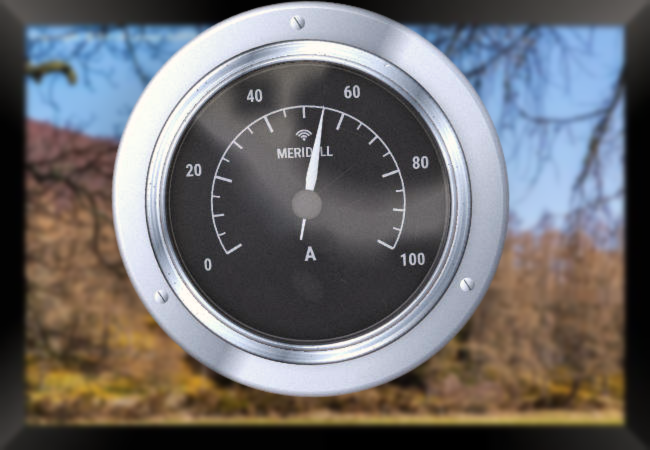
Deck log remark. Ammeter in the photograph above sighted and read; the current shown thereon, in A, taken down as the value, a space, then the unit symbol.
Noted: 55 A
